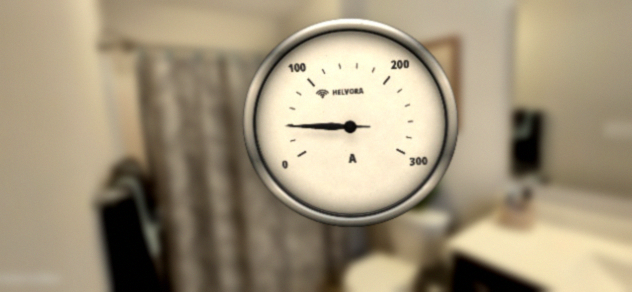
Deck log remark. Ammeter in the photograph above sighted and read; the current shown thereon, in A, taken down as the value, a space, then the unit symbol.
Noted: 40 A
